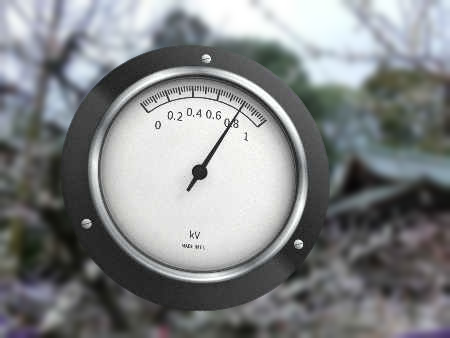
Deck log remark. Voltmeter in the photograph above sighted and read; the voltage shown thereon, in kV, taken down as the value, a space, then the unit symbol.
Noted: 0.8 kV
